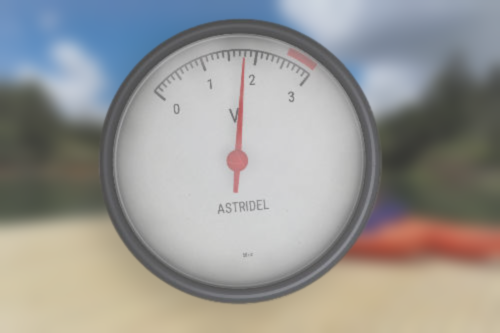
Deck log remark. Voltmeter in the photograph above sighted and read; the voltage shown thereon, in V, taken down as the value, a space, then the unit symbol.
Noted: 1.8 V
